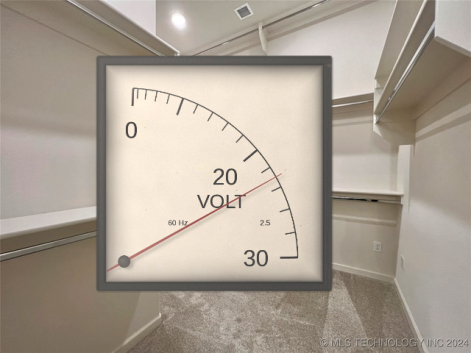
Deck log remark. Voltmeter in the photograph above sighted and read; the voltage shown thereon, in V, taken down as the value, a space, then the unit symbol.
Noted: 23 V
